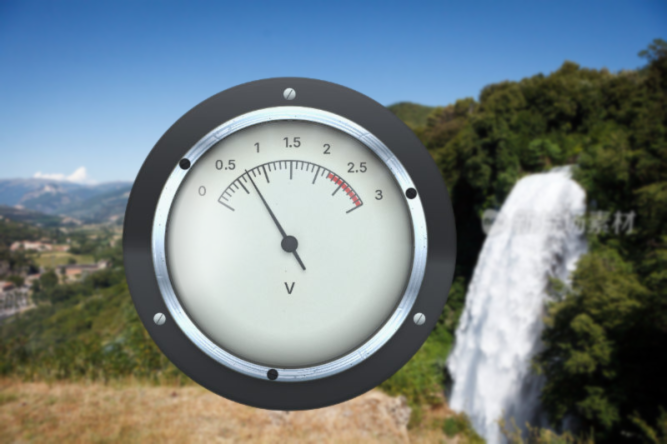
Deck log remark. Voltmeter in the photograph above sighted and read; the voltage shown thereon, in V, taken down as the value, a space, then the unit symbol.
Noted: 0.7 V
